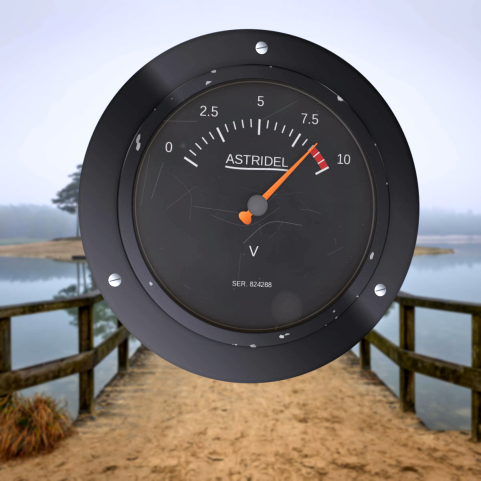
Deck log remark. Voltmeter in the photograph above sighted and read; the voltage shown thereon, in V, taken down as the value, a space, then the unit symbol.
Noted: 8.5 V
